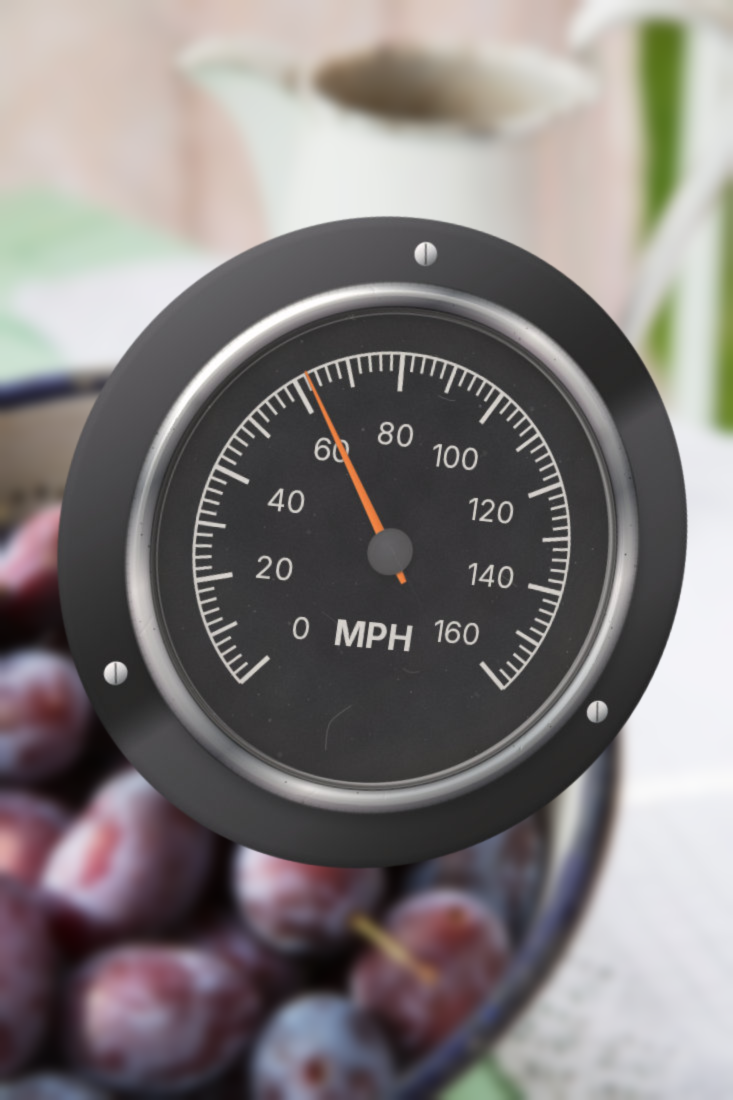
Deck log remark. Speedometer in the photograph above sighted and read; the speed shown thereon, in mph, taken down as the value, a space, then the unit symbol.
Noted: 62 mph
